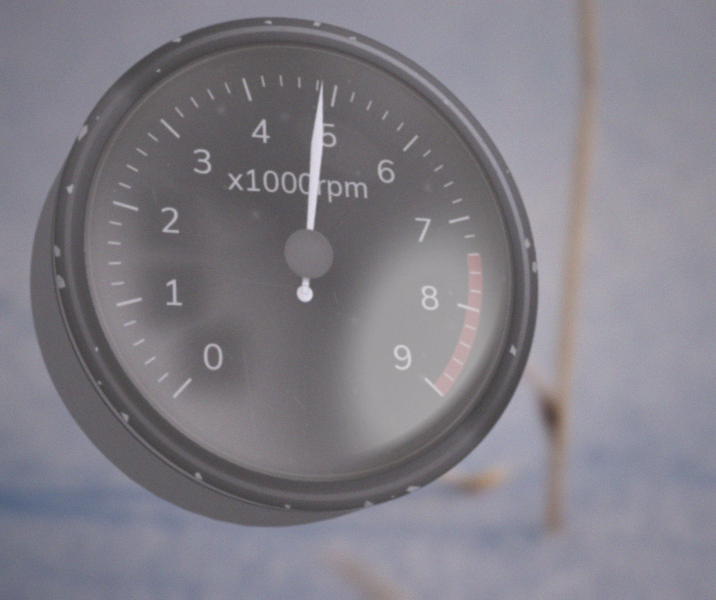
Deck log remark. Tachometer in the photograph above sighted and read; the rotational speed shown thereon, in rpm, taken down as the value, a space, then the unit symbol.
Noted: 4800 rpm
